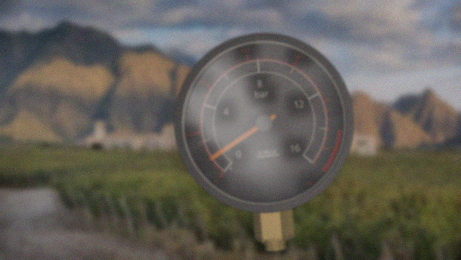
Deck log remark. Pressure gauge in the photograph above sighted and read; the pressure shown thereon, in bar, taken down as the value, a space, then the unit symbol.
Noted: 1 bar
